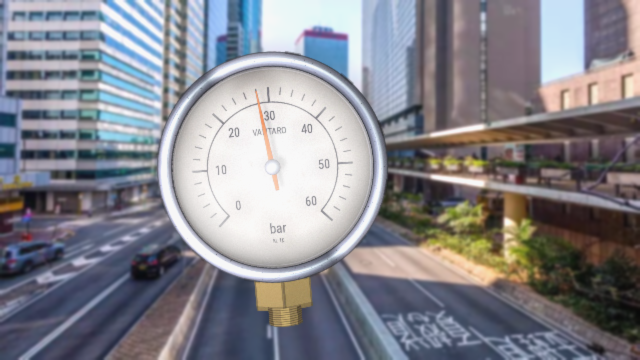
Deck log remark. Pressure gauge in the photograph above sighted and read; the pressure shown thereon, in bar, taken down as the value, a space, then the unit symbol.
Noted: 28 bar
